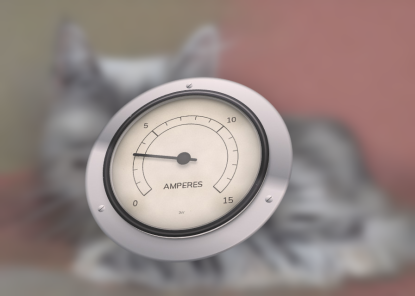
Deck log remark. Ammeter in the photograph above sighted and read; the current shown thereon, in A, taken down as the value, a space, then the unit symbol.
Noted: 3 A
